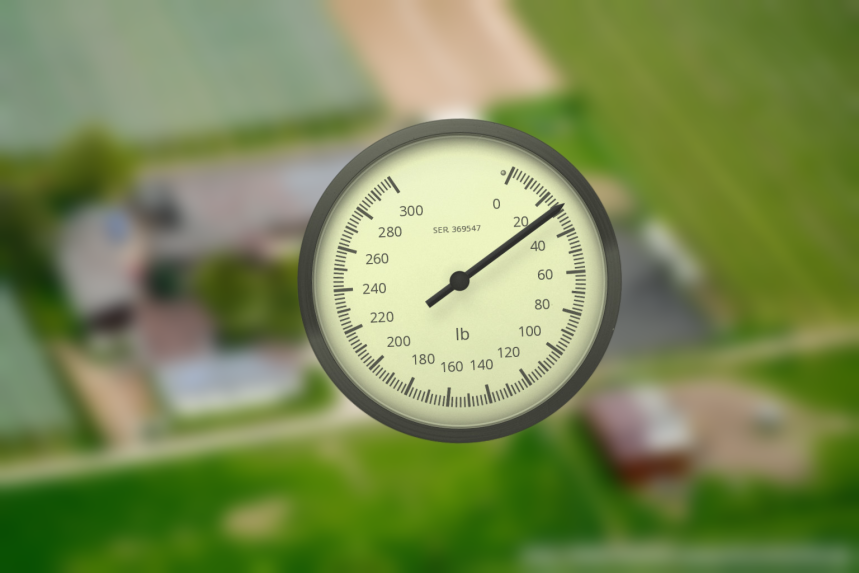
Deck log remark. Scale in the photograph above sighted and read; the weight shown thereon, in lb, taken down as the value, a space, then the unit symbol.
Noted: 28 lb
